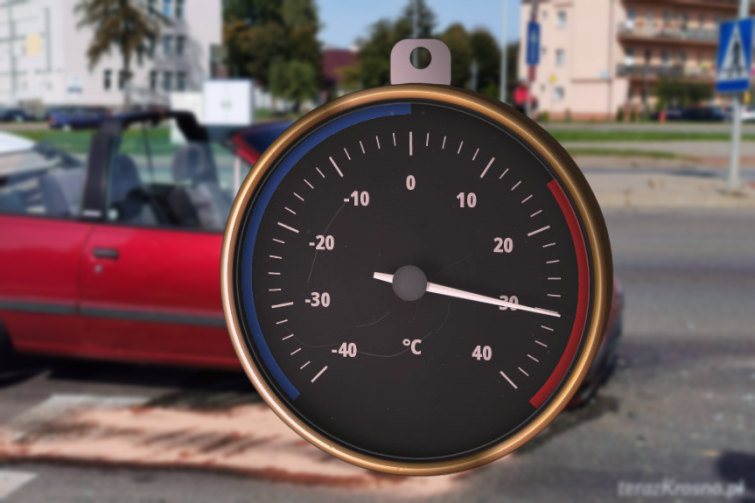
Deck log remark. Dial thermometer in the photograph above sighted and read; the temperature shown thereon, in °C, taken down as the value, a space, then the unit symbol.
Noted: 30 °C
